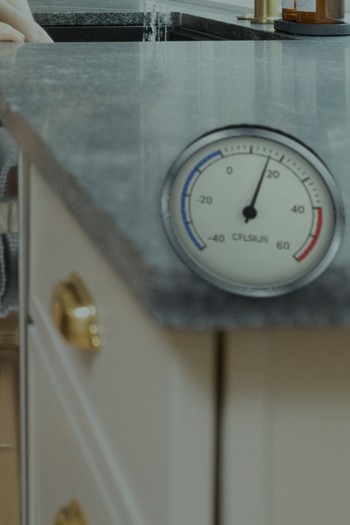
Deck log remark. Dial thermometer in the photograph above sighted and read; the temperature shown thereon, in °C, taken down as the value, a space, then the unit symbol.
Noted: 16 °C
